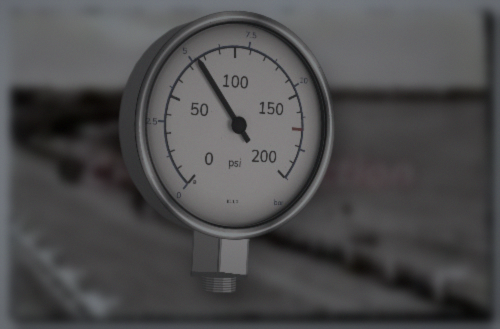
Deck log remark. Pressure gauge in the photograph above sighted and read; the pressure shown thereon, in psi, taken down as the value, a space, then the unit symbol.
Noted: 75 psi
